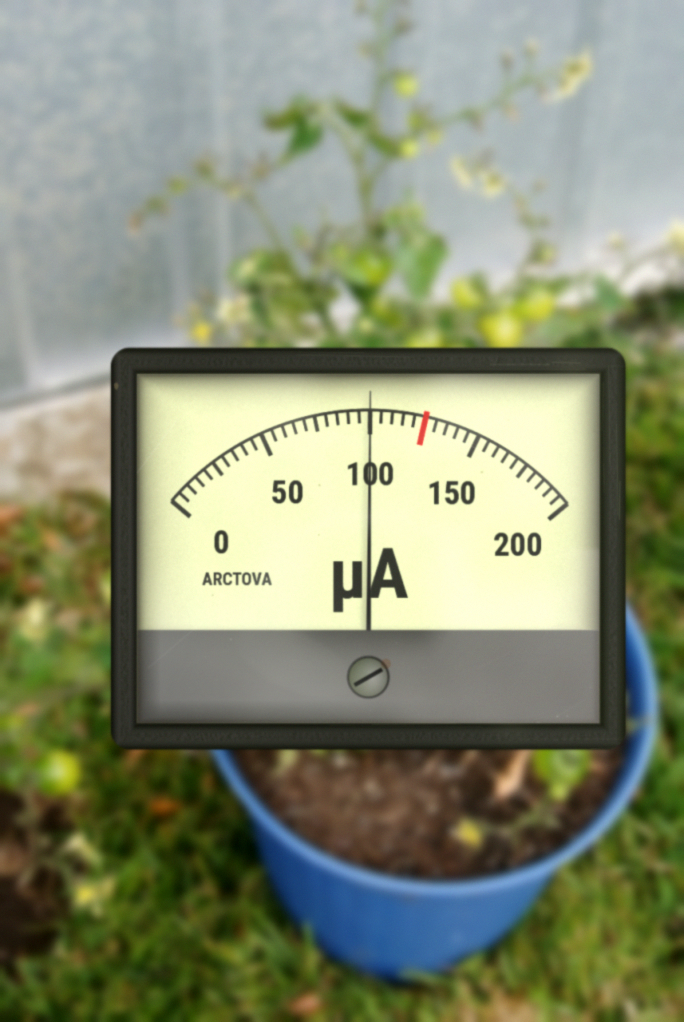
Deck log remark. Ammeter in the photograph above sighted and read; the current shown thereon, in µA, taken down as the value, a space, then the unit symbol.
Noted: 100 µA
